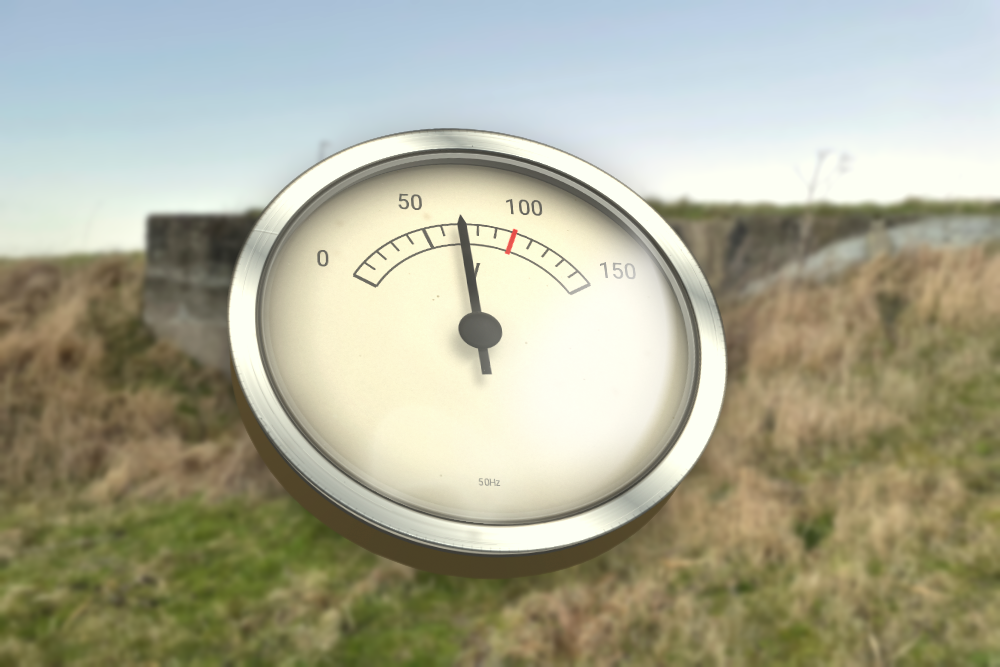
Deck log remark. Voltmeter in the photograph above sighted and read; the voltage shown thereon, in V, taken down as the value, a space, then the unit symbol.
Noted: 70 V
